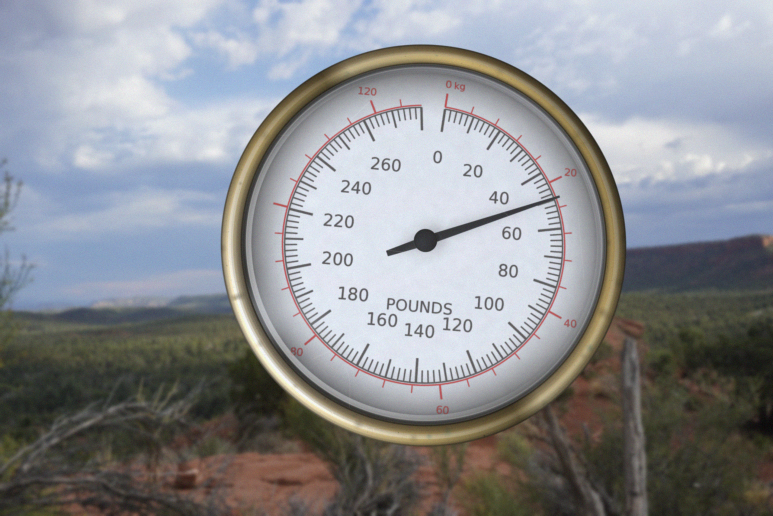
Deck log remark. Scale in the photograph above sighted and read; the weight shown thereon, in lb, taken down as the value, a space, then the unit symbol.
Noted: 50 lb
